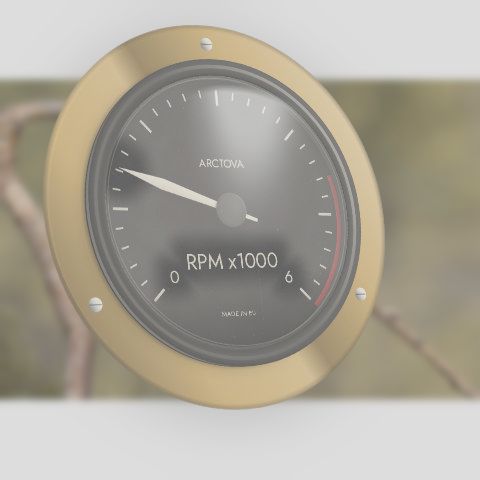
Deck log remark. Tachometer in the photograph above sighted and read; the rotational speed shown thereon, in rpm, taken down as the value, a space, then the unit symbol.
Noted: 1400 rpm
